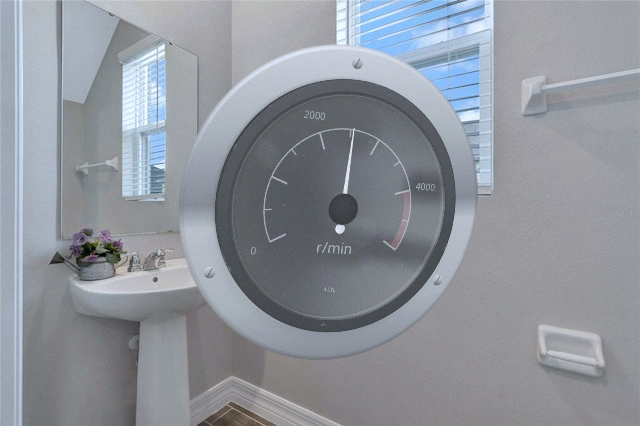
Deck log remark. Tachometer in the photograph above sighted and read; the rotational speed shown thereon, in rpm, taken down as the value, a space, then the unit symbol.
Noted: 2500 rpm
